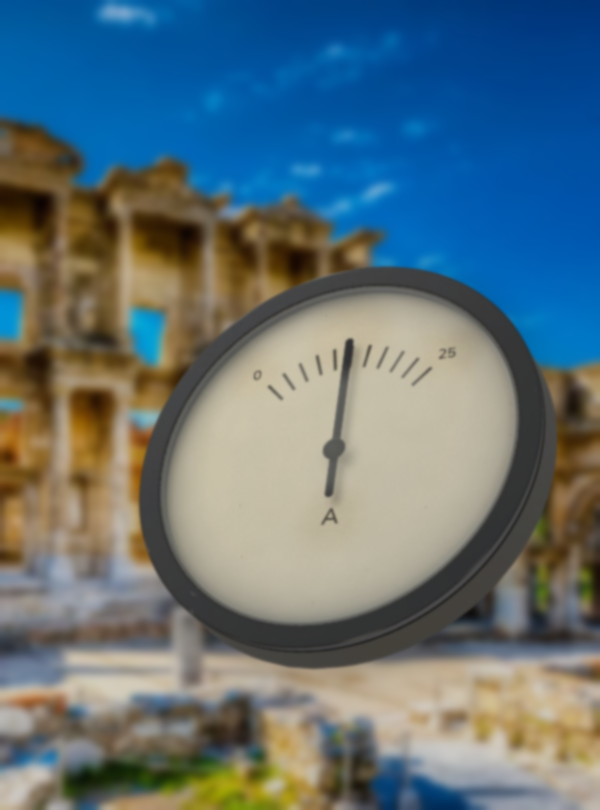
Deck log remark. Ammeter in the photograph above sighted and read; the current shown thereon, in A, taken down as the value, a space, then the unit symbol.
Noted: 12.5 A
